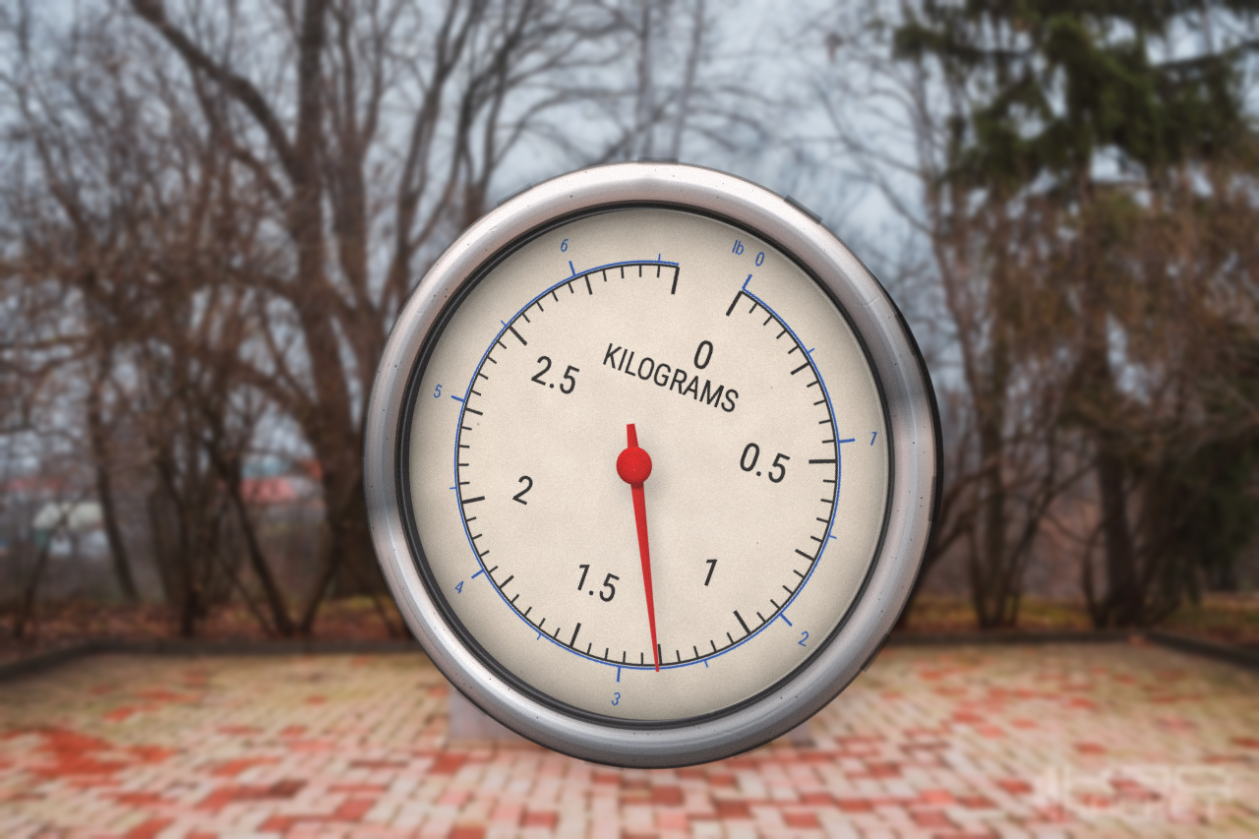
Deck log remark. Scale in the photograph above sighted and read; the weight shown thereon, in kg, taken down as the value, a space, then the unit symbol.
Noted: 1.25 kg
